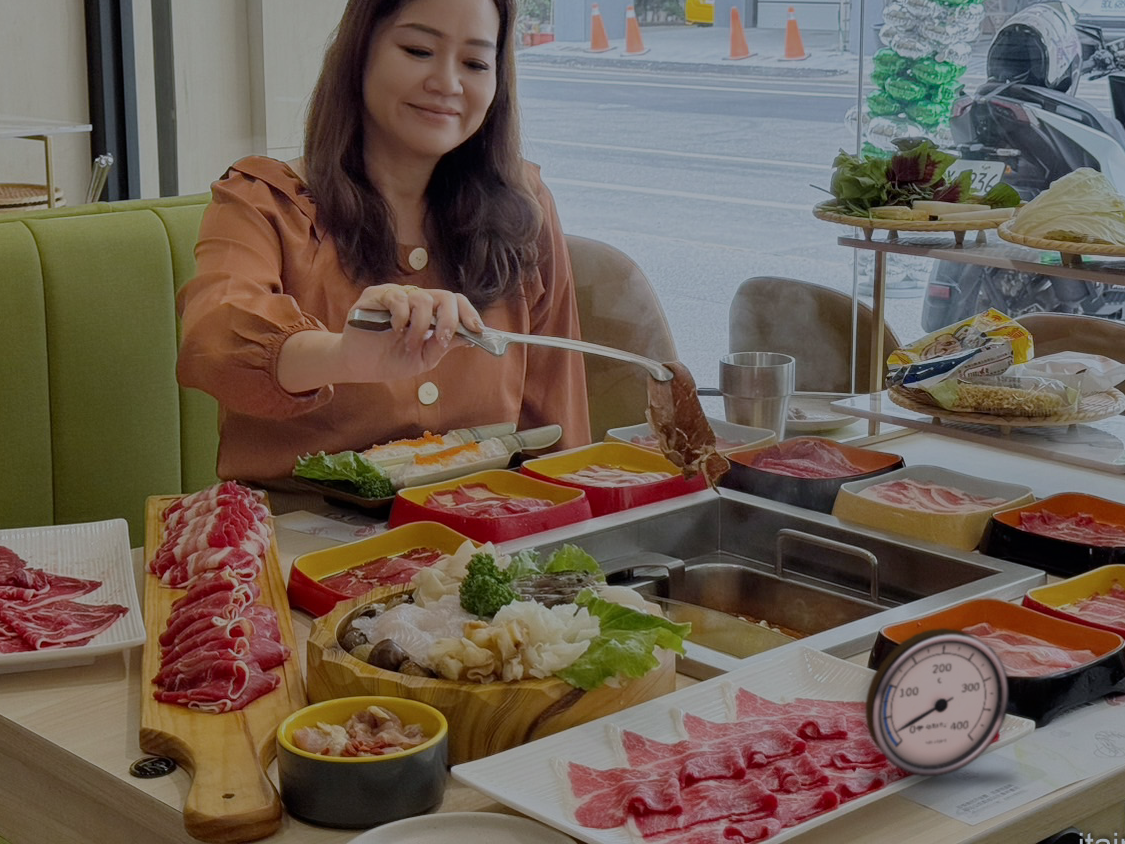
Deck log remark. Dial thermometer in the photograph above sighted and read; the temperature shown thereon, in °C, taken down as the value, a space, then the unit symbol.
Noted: 25 °C
